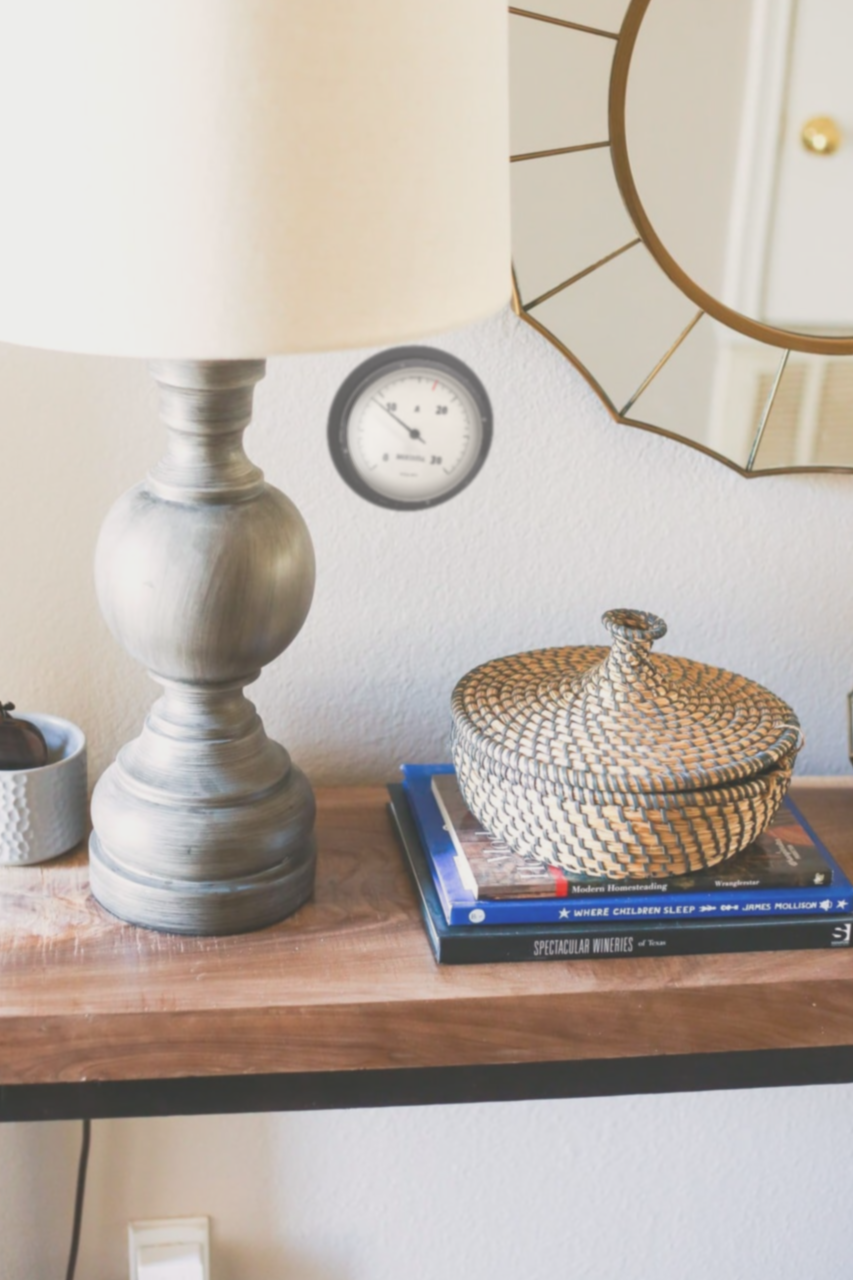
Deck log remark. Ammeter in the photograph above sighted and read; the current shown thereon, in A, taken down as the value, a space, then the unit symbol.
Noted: 9 A
